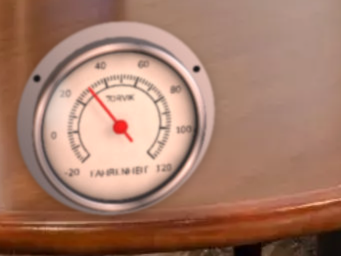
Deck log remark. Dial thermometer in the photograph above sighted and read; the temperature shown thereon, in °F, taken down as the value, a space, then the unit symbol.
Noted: 30 °F
